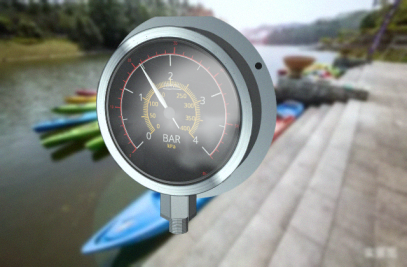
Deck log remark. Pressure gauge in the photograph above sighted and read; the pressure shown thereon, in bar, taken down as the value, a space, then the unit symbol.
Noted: 1.5 bar
